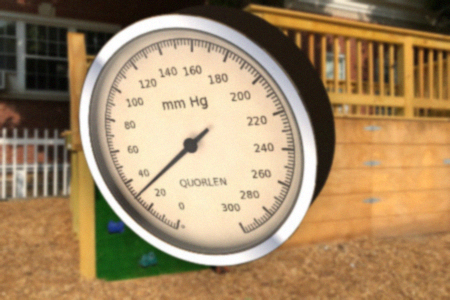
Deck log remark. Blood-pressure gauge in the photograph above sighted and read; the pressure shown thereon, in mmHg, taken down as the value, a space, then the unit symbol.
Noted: 30 mmHg
